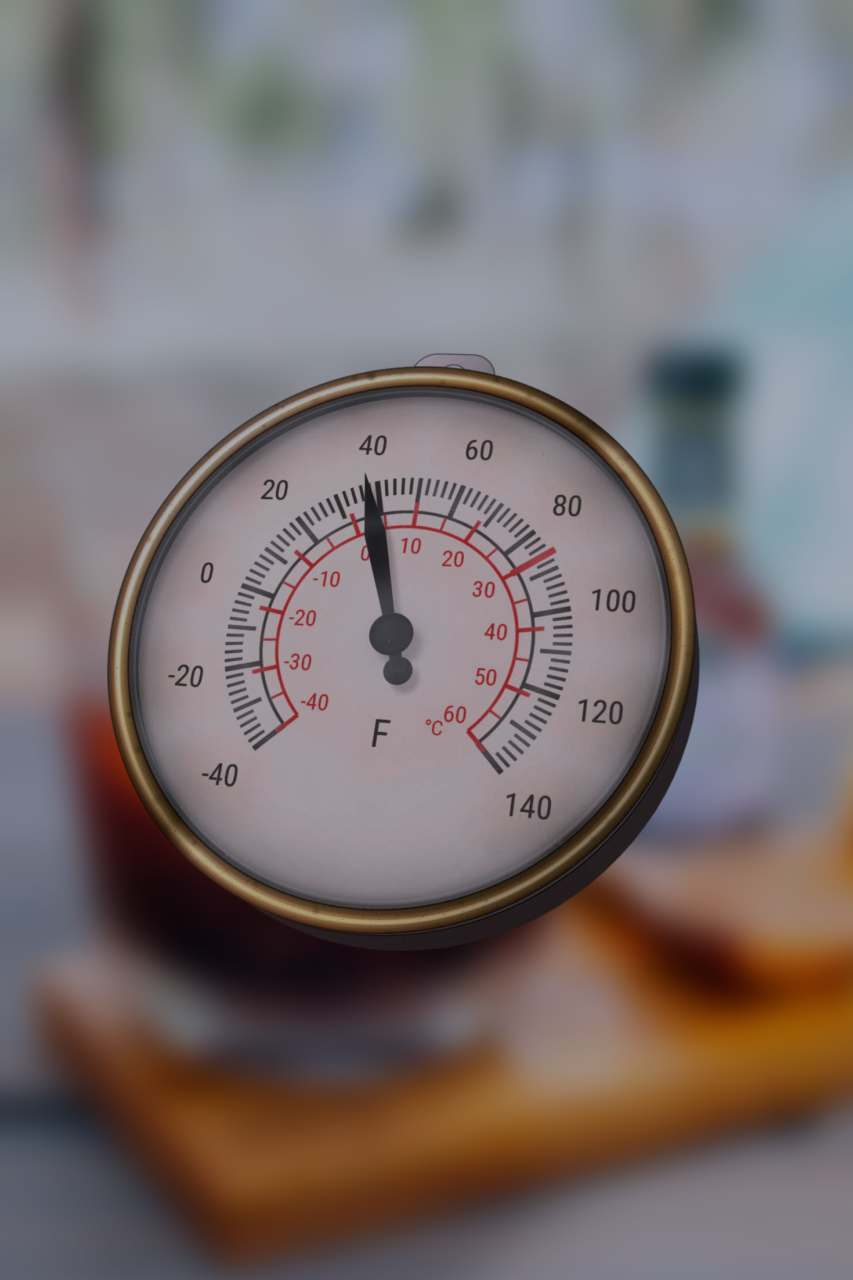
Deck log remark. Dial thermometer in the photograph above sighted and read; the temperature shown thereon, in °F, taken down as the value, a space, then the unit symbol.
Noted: 38 °F
